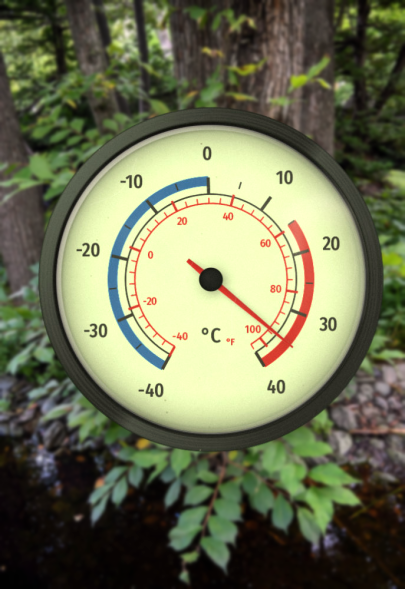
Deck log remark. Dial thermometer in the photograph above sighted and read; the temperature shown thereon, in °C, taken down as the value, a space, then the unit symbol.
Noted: 35 °C
